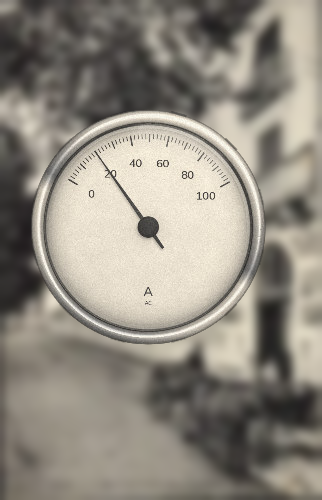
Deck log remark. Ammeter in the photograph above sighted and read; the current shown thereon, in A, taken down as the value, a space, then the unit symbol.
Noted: 20 A
